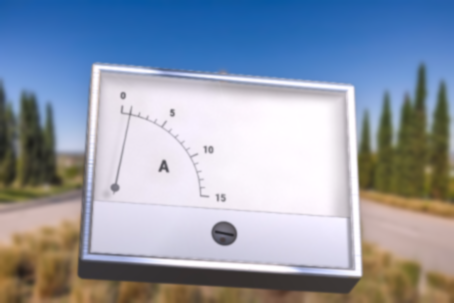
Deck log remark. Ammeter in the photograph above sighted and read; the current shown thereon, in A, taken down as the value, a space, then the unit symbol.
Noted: 1 A
